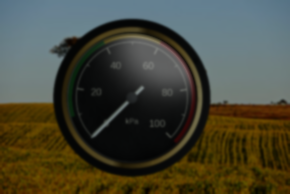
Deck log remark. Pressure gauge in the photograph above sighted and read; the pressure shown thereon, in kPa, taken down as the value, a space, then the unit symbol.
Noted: 0 kPa
